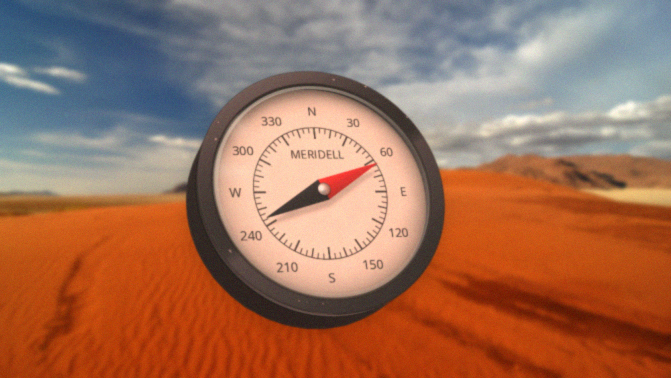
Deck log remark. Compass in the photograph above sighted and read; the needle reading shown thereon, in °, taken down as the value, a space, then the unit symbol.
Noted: 65 °
